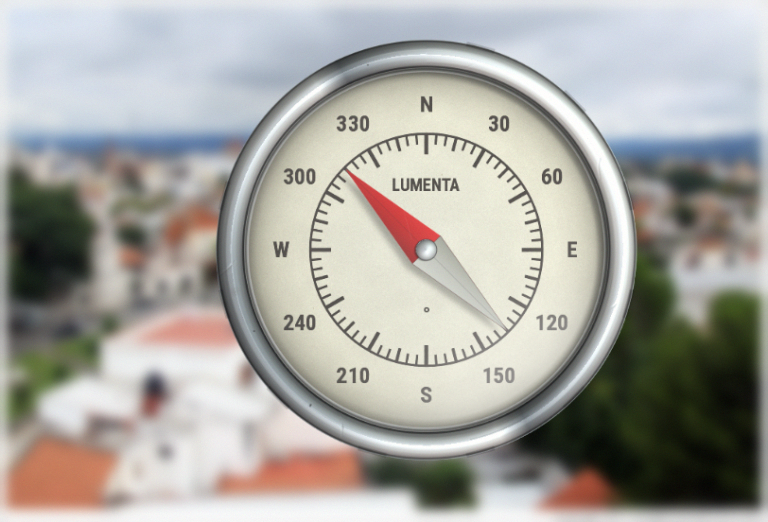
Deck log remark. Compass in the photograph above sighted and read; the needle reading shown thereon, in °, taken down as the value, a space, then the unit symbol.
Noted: 315 °
